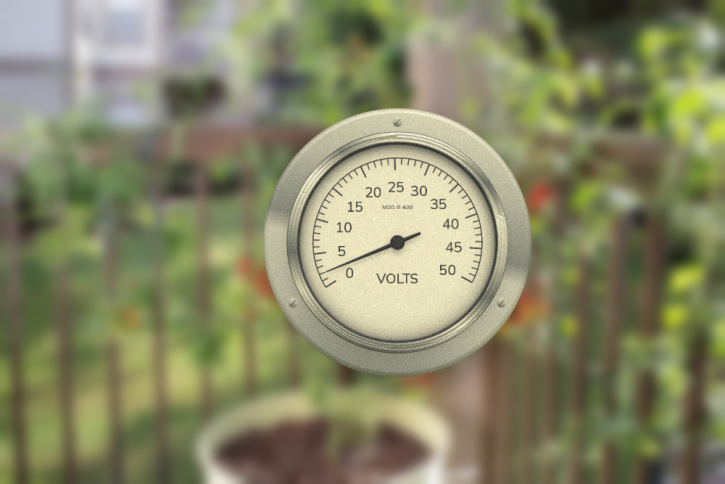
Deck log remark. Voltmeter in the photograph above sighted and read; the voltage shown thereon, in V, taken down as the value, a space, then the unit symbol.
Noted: 2 V
